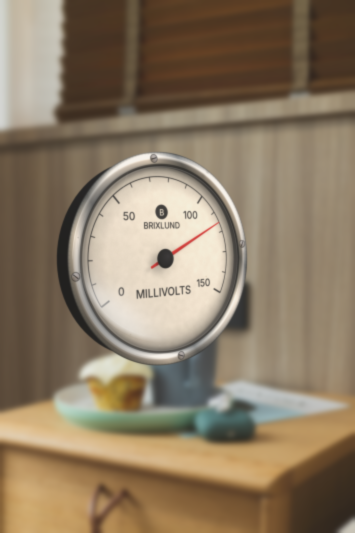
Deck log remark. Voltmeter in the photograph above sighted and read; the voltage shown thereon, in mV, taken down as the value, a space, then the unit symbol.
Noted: 115 mV
